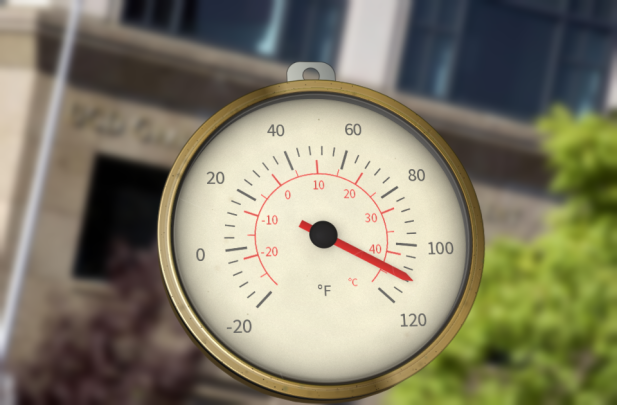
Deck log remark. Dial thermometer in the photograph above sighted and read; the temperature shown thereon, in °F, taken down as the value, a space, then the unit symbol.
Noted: 112 °F
